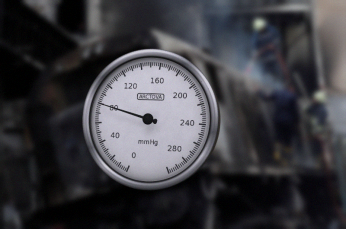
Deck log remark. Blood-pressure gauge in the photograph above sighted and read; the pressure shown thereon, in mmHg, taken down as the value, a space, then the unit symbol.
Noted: 80 mmHg
